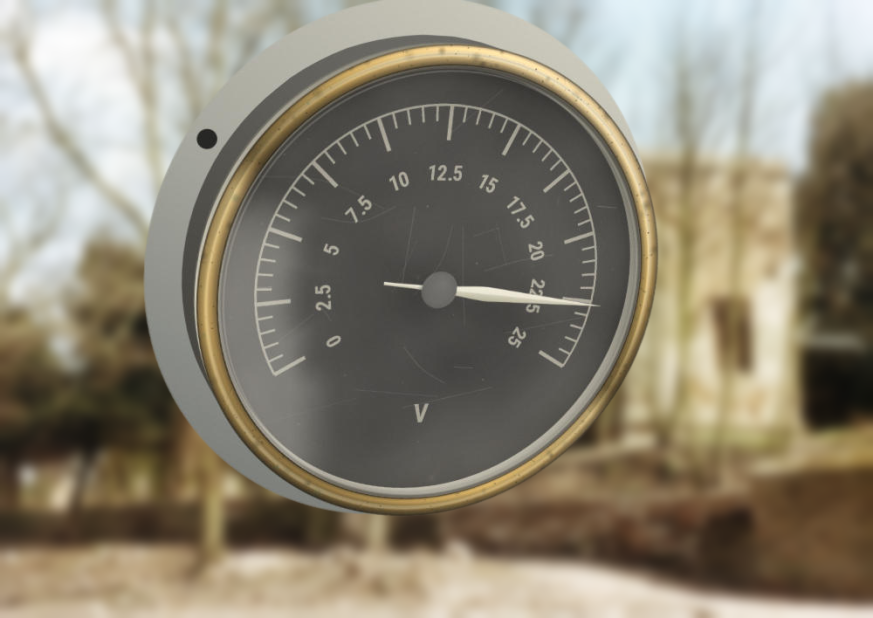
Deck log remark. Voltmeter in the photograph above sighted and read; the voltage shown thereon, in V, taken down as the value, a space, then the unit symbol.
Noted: 22.5 V
